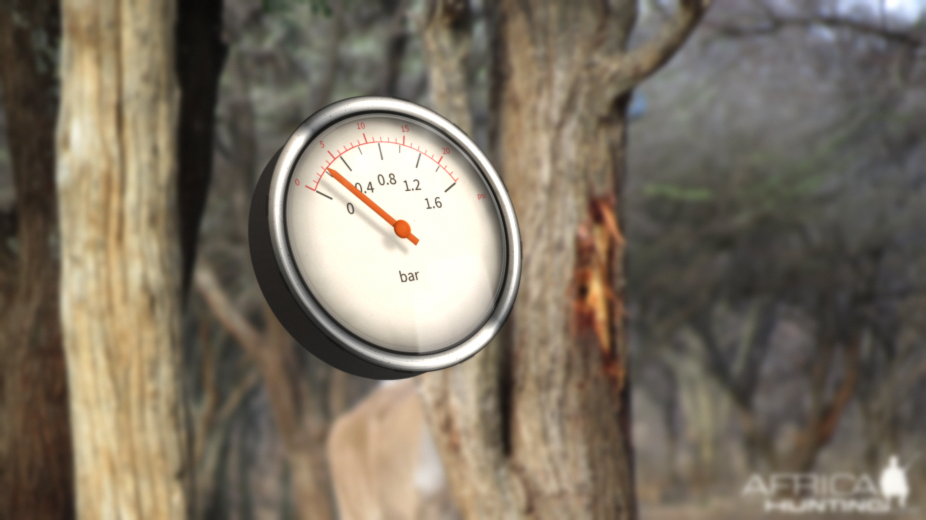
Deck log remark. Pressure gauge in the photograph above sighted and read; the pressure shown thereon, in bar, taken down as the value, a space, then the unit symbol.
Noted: 0.2 bar
